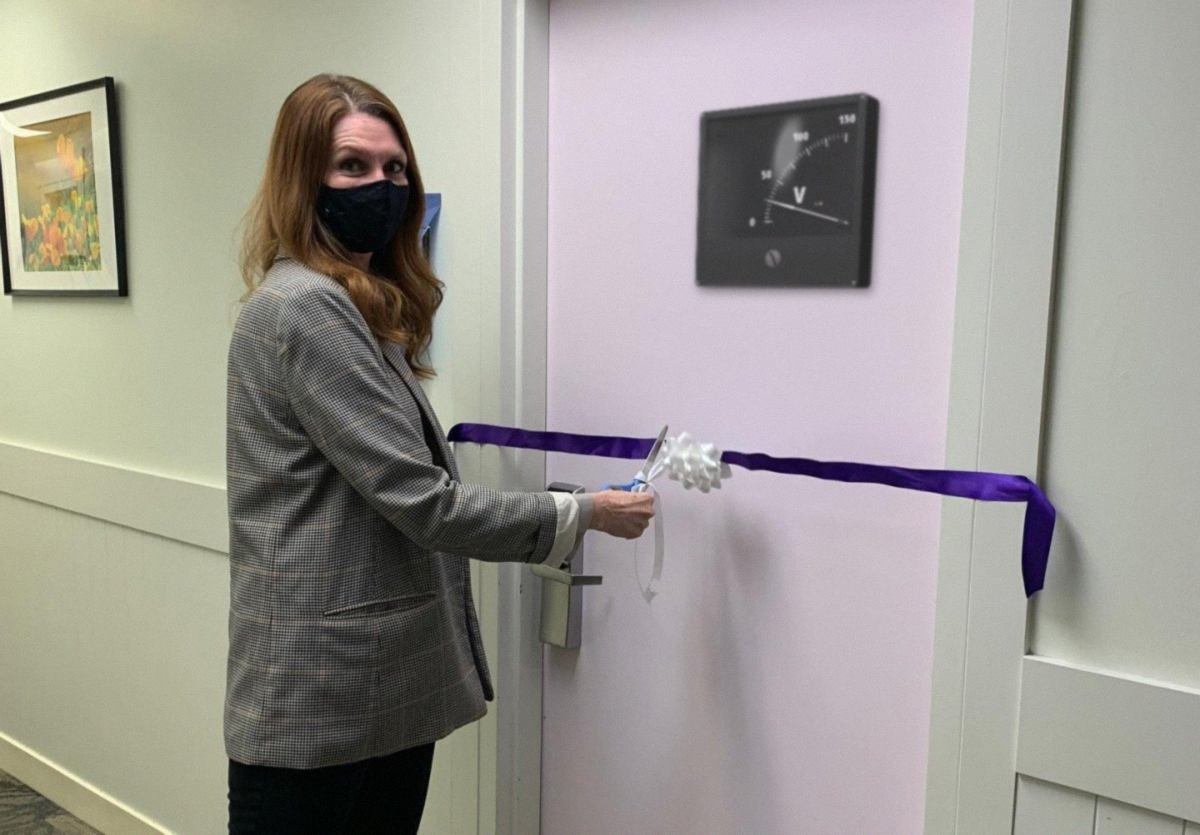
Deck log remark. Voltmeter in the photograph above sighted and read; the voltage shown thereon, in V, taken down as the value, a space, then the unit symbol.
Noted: 25 V
